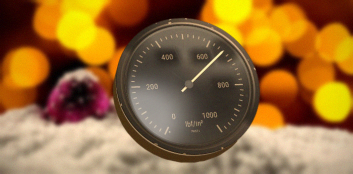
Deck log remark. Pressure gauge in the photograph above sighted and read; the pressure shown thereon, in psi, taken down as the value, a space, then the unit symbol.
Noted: 660 psi
